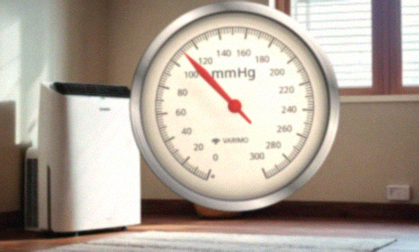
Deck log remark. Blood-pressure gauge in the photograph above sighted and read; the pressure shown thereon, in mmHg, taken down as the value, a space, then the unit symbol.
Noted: 110 mmHg
